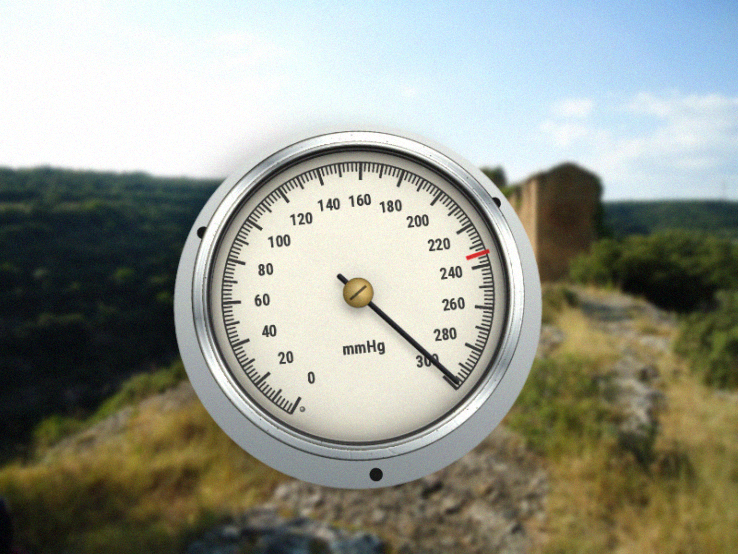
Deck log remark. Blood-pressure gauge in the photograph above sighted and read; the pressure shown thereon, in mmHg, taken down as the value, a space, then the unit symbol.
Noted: 298 mmHg
